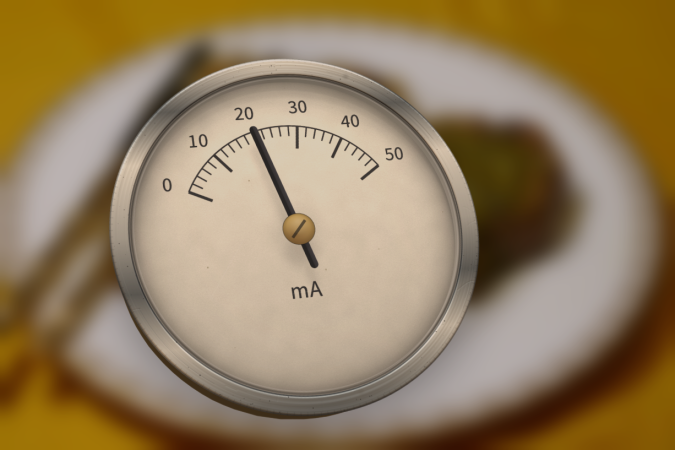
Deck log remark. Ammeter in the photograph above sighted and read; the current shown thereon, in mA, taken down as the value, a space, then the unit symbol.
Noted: 20 mA
